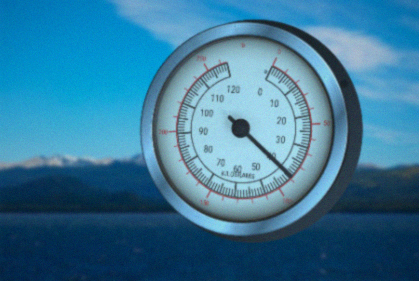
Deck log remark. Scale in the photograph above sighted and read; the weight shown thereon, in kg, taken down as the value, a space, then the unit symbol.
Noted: 40 kg
